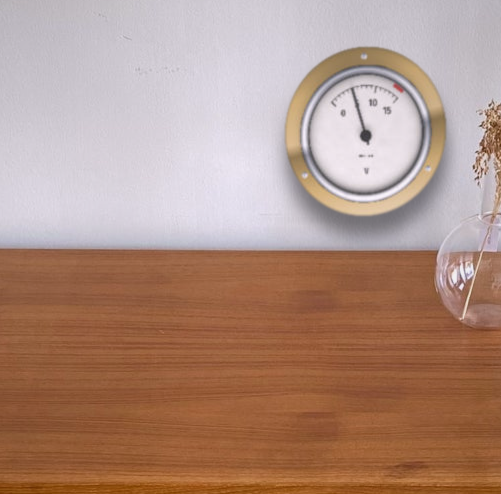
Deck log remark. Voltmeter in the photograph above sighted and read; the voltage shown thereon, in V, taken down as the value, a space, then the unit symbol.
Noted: 5 V
